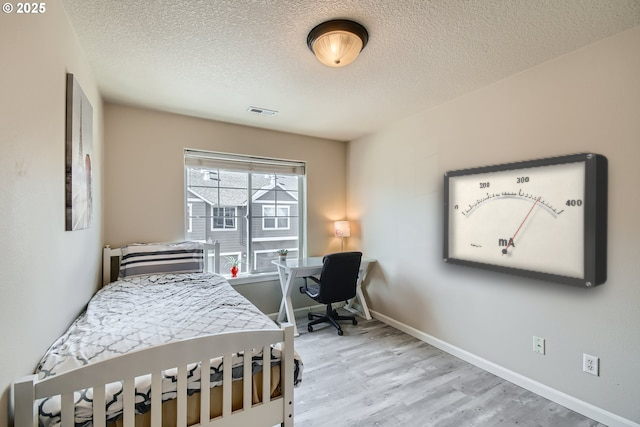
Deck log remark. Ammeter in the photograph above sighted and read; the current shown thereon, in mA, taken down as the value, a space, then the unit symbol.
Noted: 350 mA
